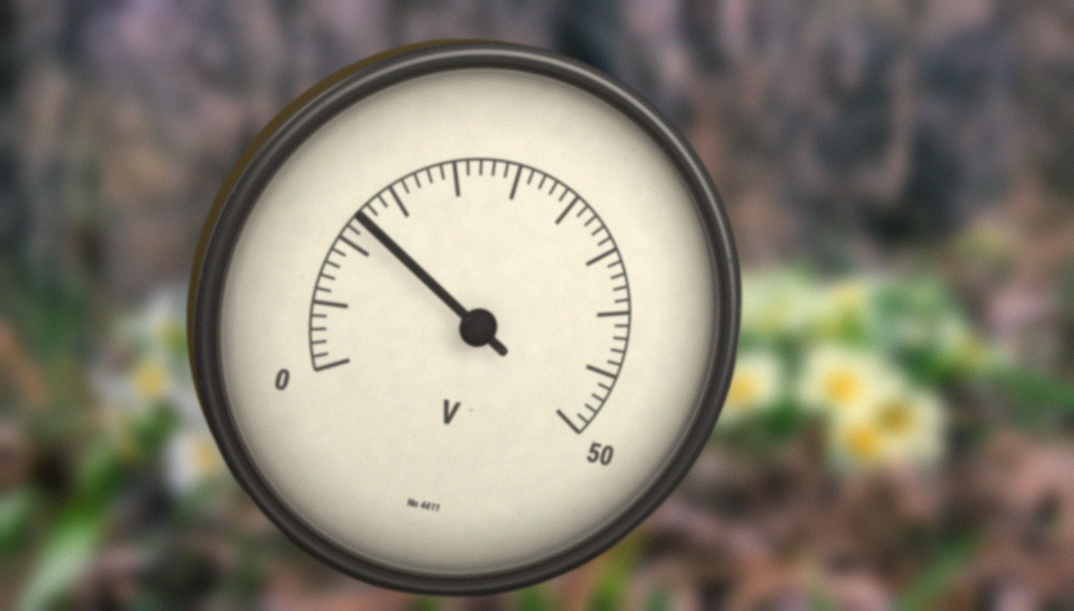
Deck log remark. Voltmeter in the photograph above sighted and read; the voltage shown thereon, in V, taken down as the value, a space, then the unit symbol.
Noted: 12 V
